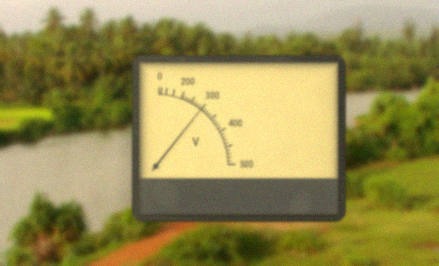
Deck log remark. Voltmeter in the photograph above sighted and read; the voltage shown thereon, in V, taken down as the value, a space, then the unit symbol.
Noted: 300 V
